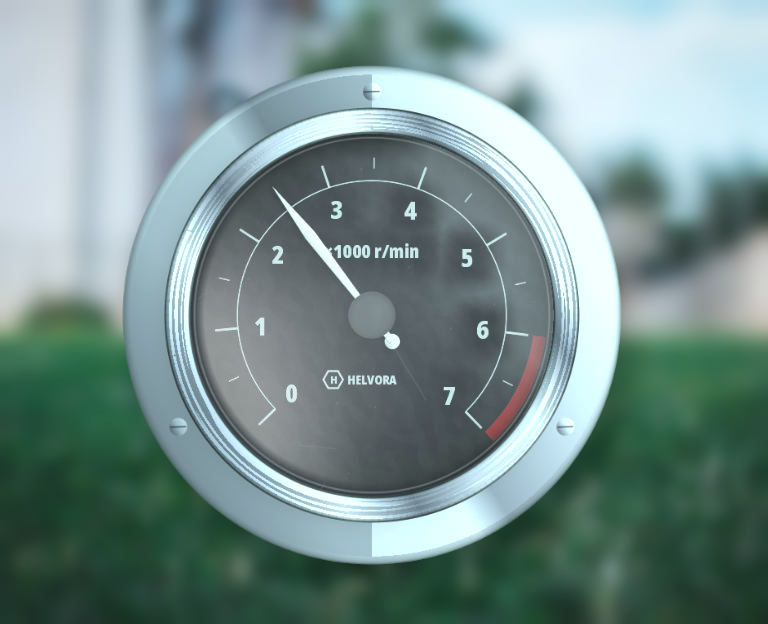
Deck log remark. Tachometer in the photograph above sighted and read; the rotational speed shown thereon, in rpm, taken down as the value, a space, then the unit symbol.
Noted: 2500 rpm
